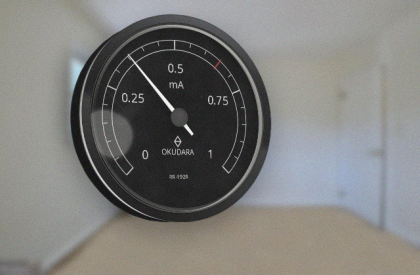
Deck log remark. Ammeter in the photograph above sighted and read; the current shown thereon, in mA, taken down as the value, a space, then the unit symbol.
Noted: 0.35 mA
